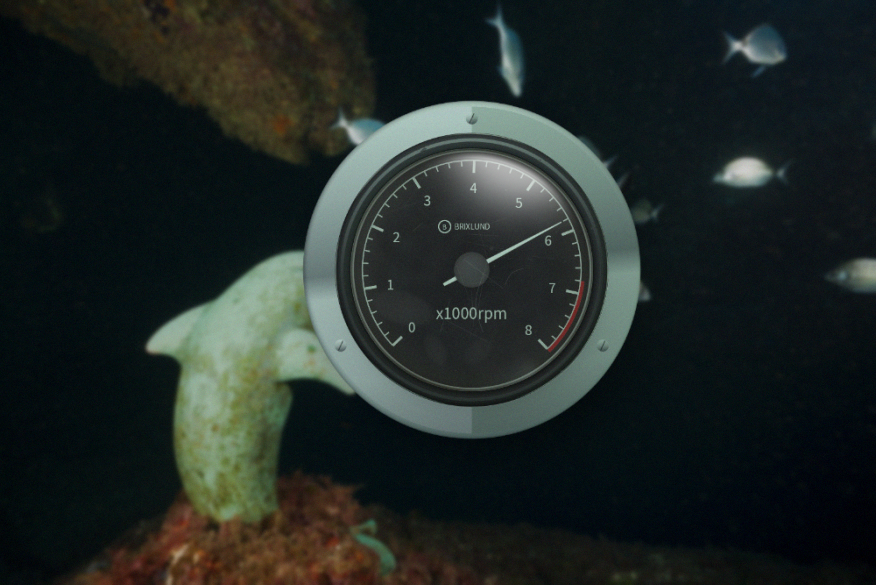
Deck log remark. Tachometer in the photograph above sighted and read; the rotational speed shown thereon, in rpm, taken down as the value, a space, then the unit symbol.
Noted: 5800 rpm
